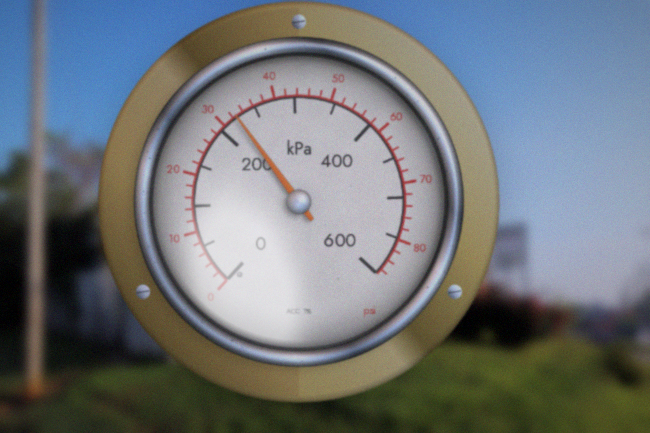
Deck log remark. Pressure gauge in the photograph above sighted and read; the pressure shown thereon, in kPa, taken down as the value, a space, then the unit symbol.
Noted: 225 kPa
